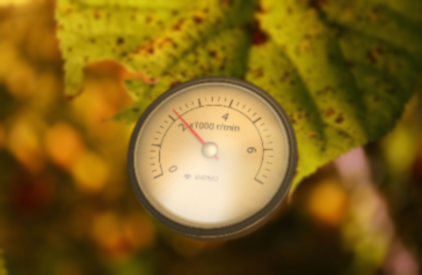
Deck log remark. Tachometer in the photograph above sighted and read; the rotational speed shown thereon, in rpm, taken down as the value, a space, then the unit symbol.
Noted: 2200 rpm
